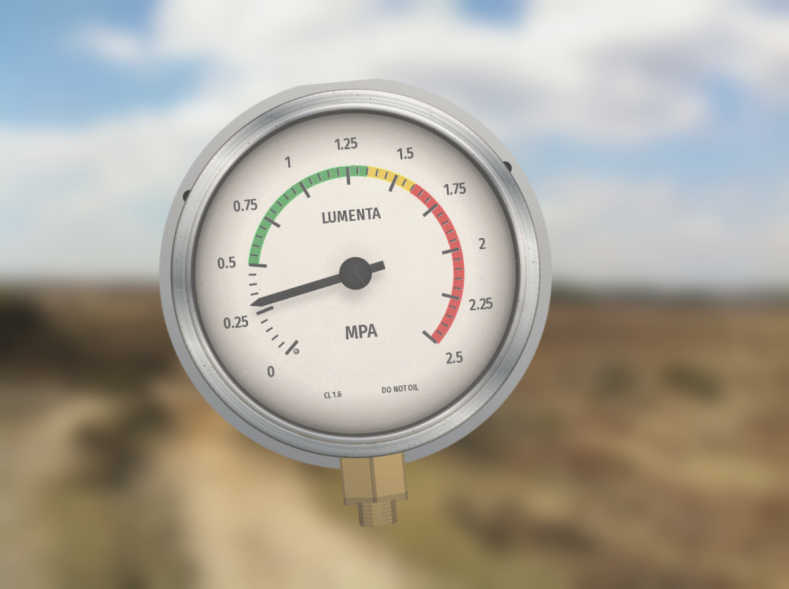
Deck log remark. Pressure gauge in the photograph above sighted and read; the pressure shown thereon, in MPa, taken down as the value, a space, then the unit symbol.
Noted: 0.3 MPa
